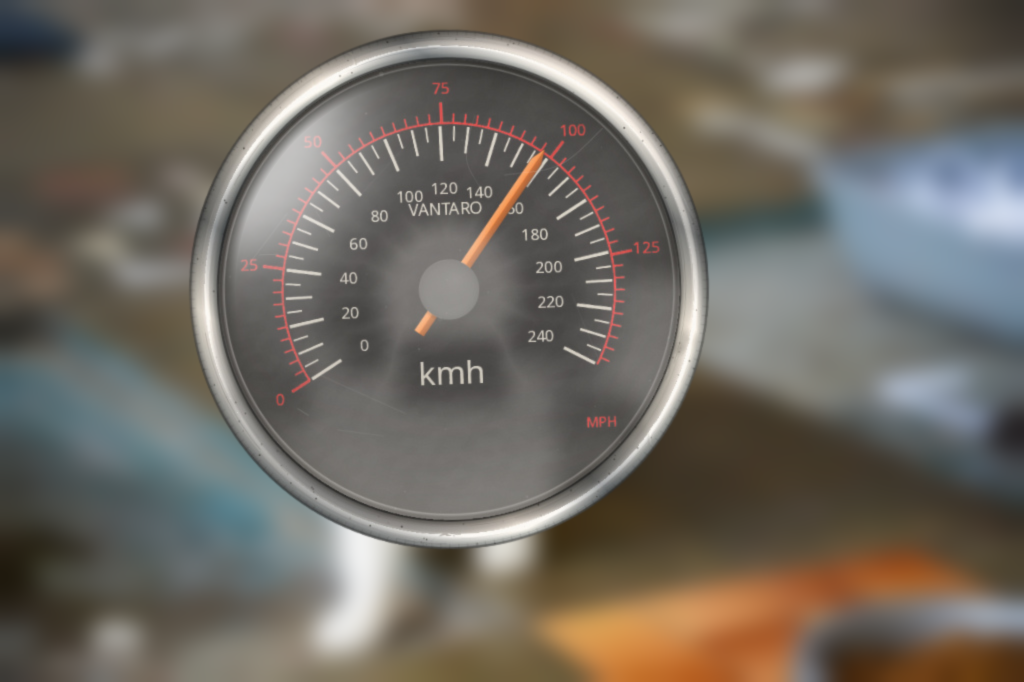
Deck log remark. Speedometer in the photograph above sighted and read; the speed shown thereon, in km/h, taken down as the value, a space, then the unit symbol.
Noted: 157.5 km/h
